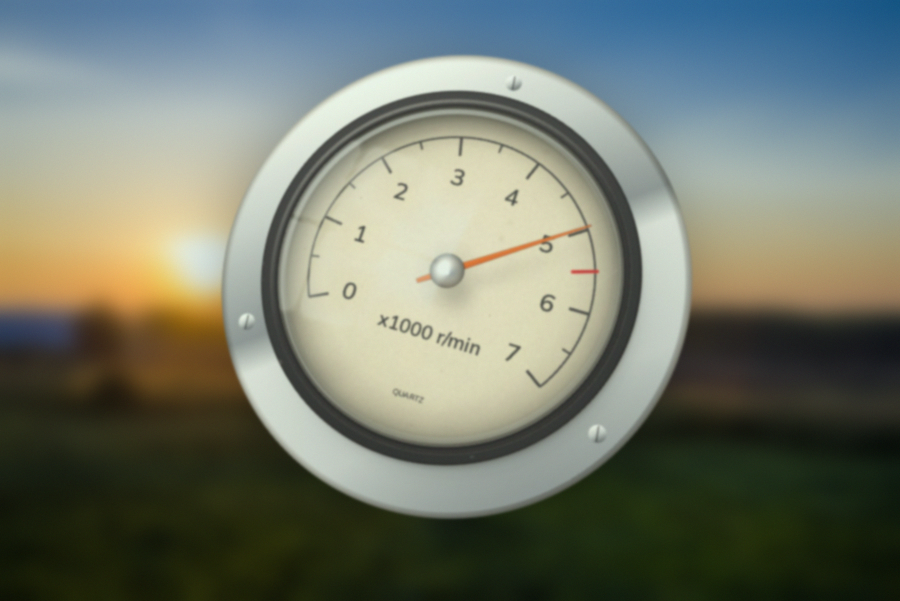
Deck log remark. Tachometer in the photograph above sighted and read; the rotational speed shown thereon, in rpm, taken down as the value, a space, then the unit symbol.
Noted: 5000 rpm
